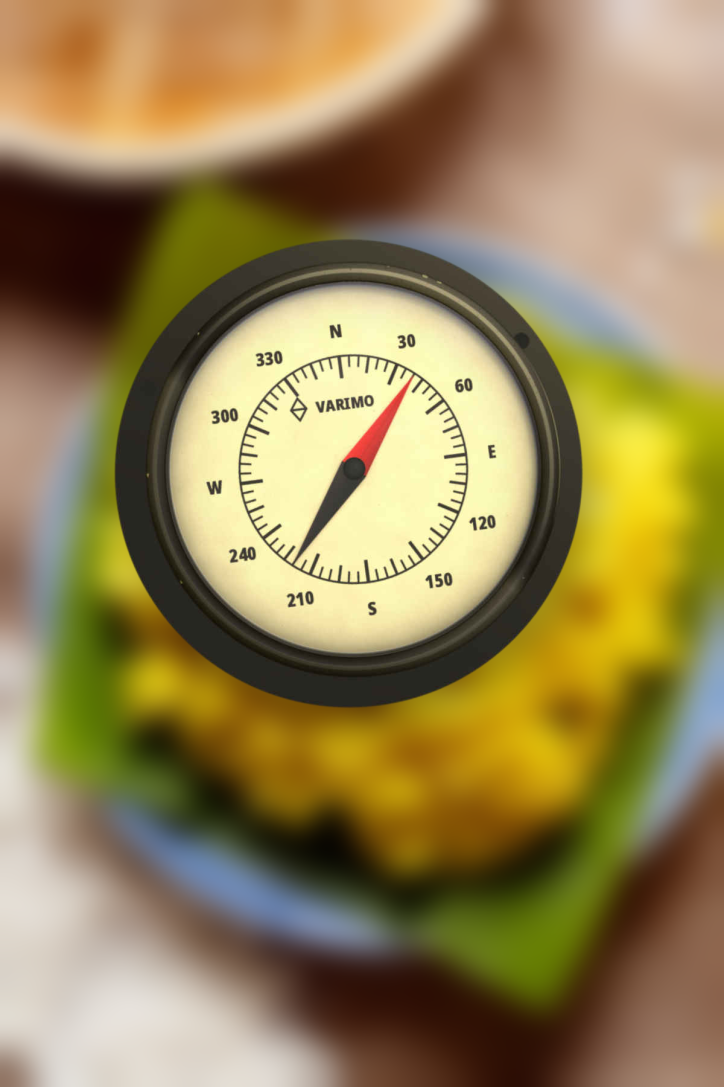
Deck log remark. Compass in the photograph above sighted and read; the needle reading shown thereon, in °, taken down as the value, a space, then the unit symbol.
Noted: 40 °
